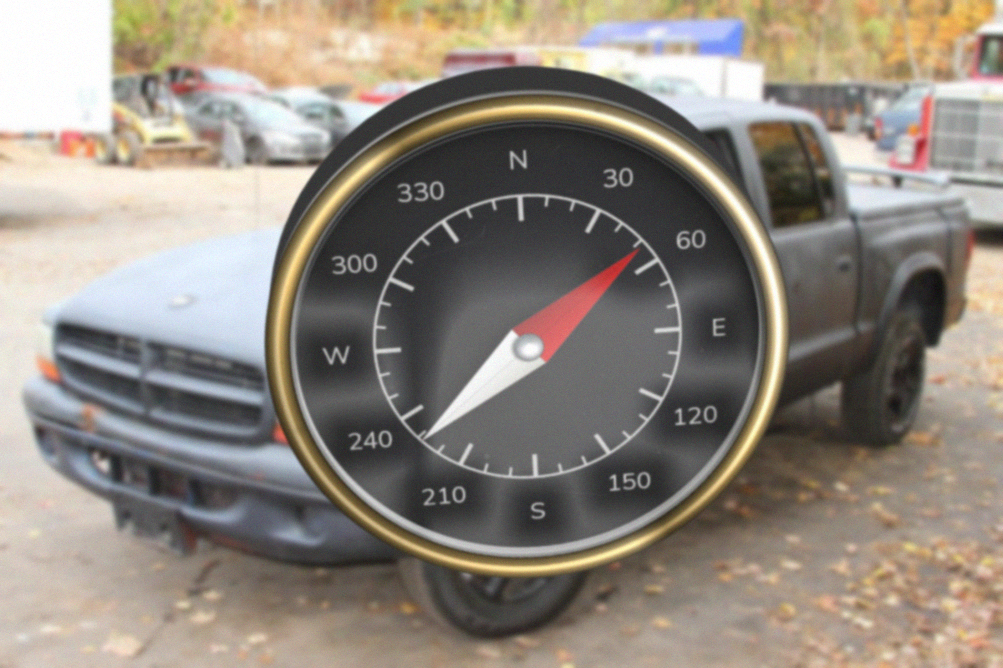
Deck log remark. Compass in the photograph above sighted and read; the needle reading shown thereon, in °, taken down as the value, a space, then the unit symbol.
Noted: 50 °
